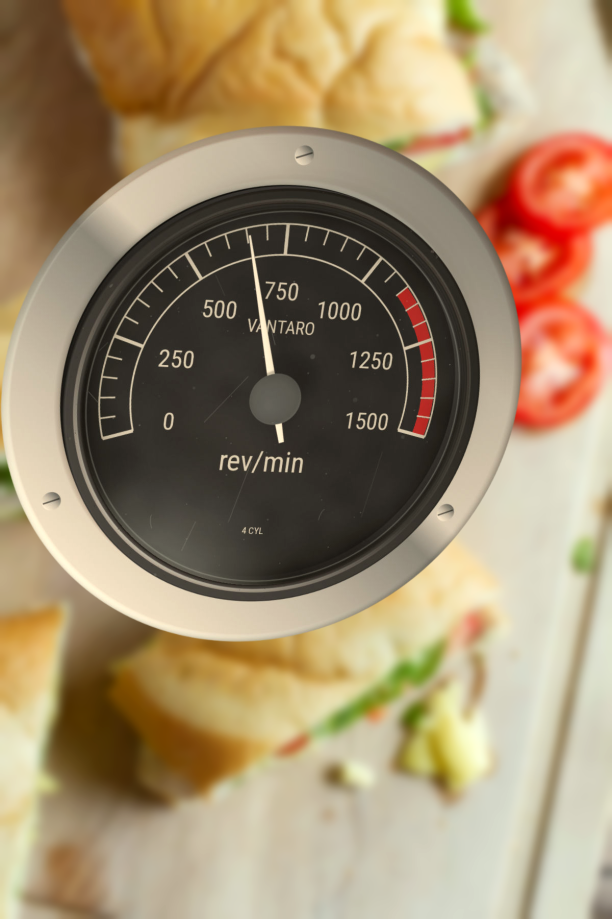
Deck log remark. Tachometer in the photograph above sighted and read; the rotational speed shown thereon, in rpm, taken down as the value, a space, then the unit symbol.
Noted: 650 rpm
